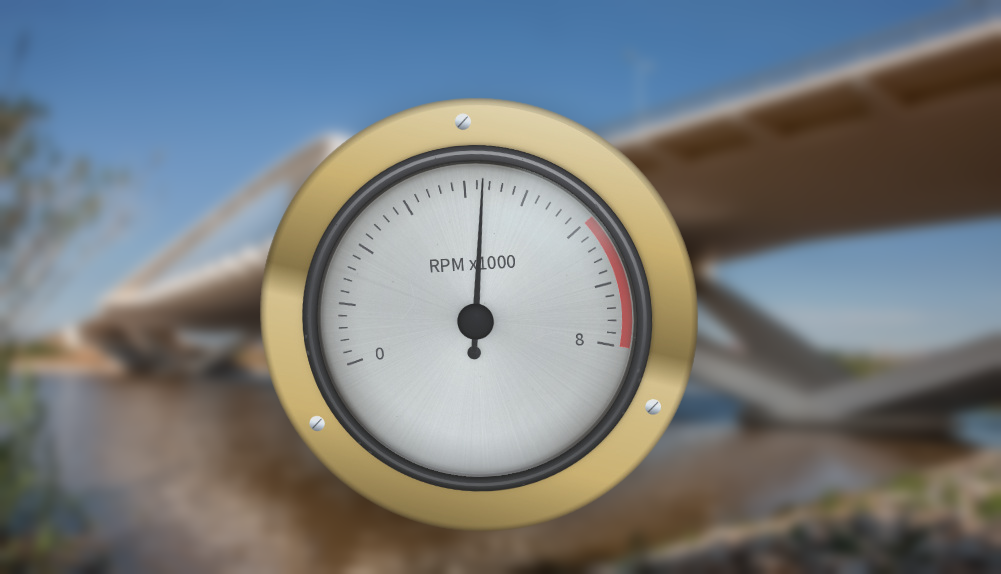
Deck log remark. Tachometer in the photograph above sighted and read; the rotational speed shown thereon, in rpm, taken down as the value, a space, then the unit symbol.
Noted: 4300 rpm
